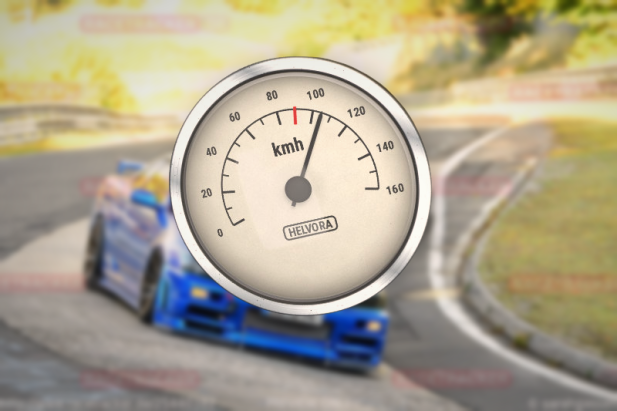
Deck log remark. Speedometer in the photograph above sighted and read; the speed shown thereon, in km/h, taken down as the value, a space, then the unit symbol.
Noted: 105 km/h
